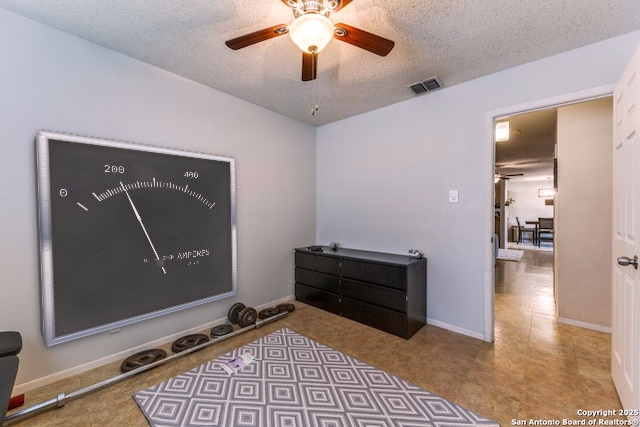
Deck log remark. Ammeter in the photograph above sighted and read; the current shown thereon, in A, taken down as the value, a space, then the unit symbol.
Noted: 200 A
